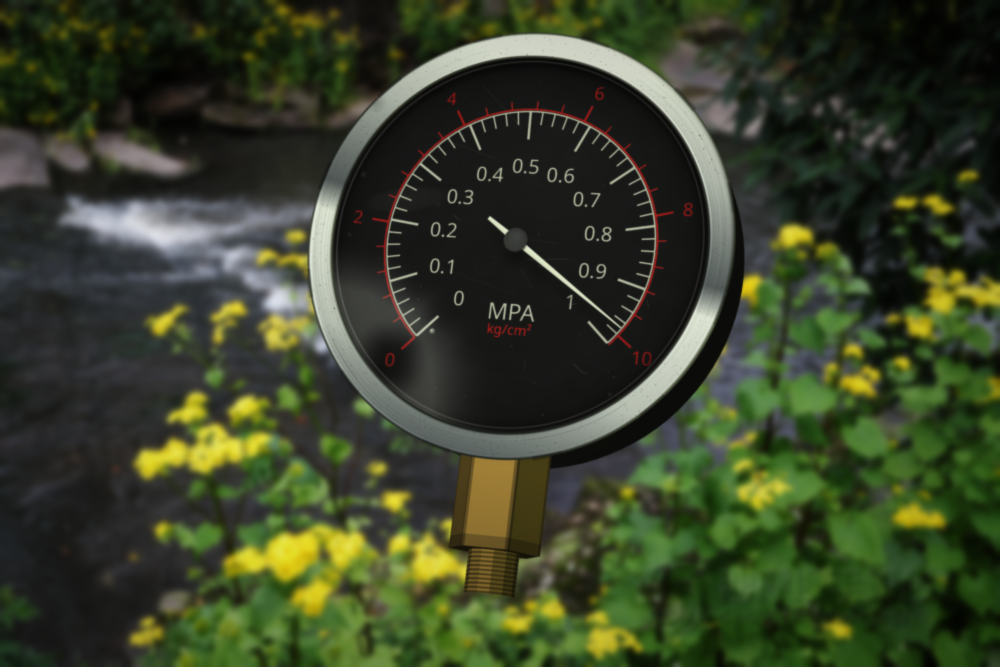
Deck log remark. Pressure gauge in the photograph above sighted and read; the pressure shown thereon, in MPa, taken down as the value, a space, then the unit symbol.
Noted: 0.97 MPa
